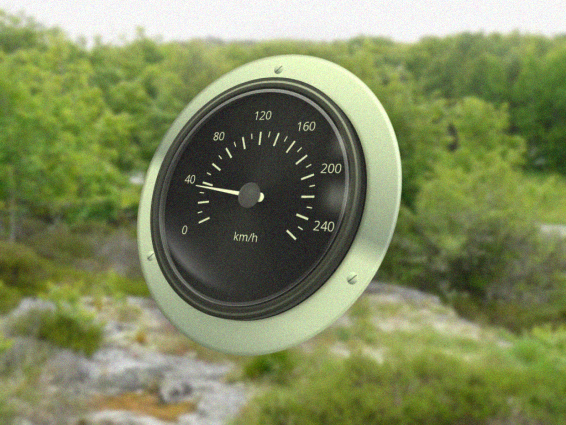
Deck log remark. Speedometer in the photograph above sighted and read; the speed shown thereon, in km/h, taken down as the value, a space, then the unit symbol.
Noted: 35 km/h
